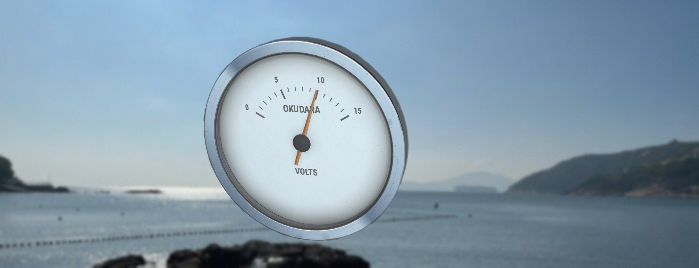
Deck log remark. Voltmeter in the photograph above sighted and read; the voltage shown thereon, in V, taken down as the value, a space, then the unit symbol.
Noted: 10 V
